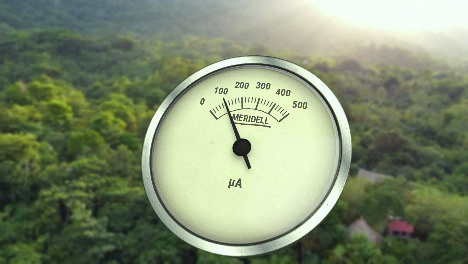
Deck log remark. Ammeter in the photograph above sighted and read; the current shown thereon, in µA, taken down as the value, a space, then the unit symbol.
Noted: 100 µA
